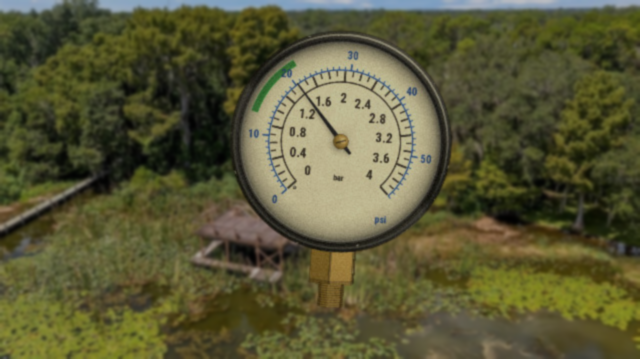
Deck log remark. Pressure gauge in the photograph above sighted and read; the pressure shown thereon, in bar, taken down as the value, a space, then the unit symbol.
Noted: 1.4 bar
